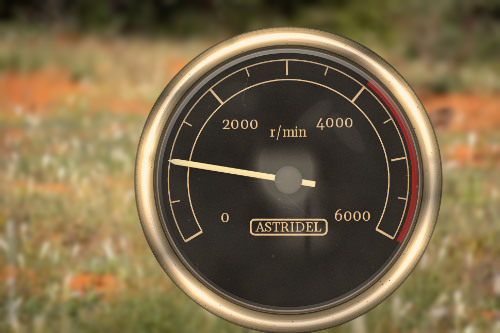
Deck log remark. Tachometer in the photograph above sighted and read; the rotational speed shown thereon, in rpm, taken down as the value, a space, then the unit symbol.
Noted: 1000 rpm
